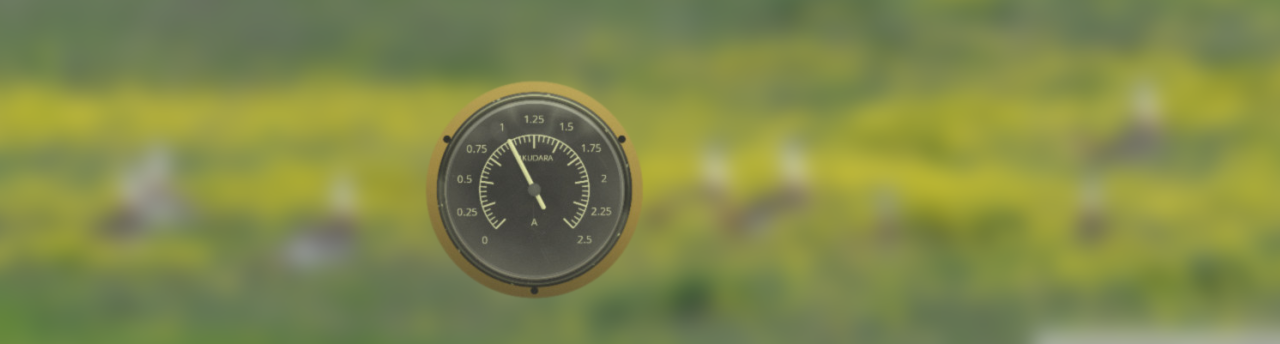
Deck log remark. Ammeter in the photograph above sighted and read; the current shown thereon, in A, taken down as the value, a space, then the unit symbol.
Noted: 1 A
